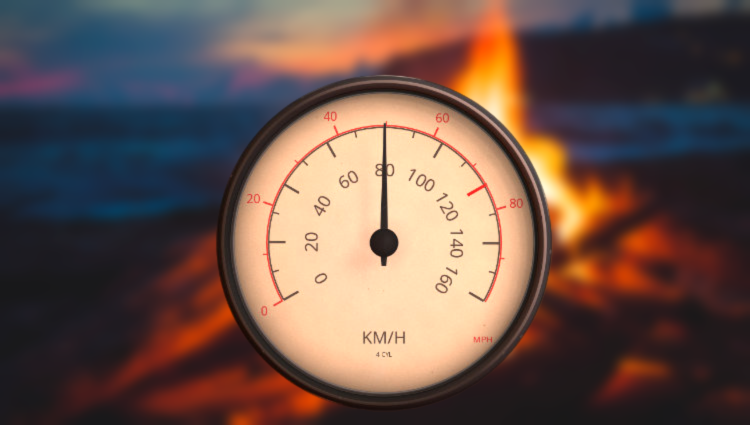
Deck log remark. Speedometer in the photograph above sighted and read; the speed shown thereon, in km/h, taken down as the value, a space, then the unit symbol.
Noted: 80 km/h
